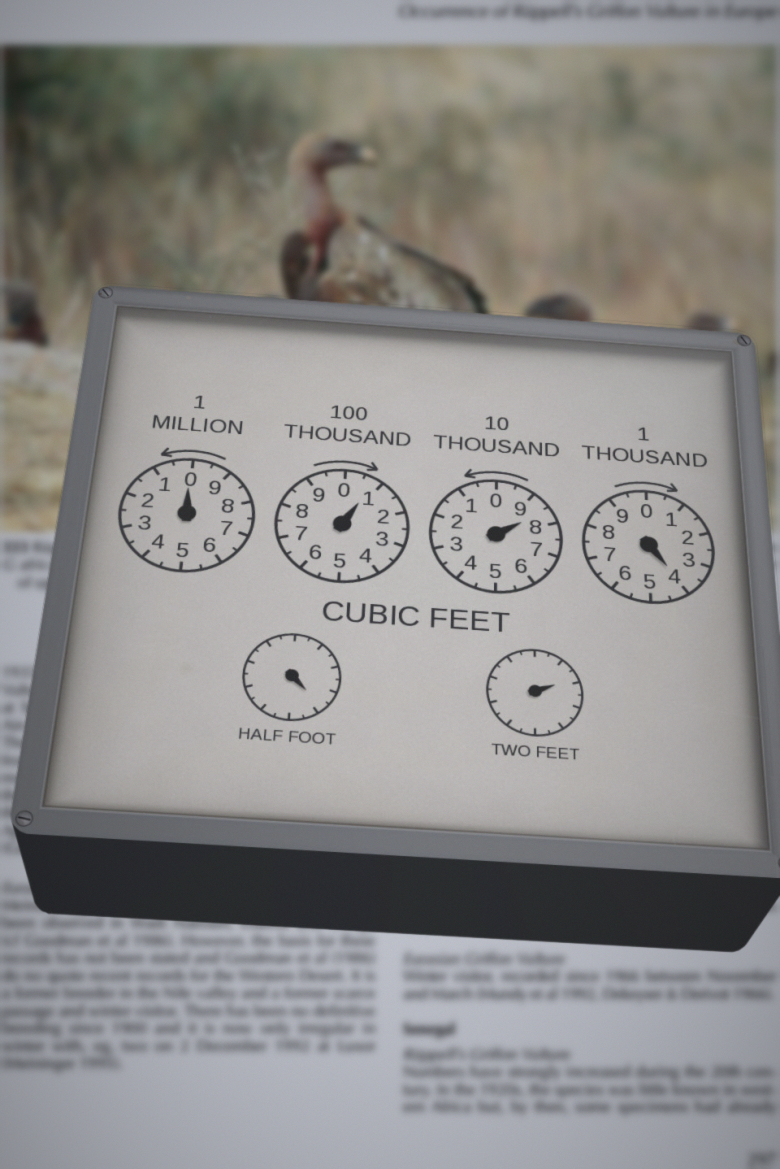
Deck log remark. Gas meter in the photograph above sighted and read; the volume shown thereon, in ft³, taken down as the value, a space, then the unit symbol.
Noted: 8400 ft³
